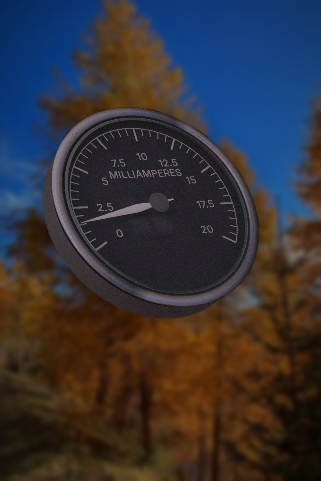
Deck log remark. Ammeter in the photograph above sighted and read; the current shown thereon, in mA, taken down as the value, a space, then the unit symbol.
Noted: 1.5 mA
